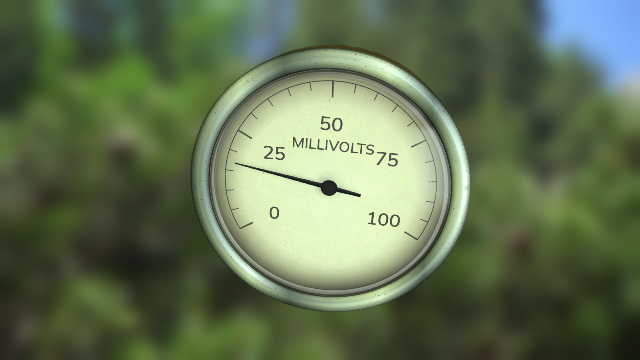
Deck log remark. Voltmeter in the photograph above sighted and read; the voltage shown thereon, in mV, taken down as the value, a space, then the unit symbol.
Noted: 17.5 mV
